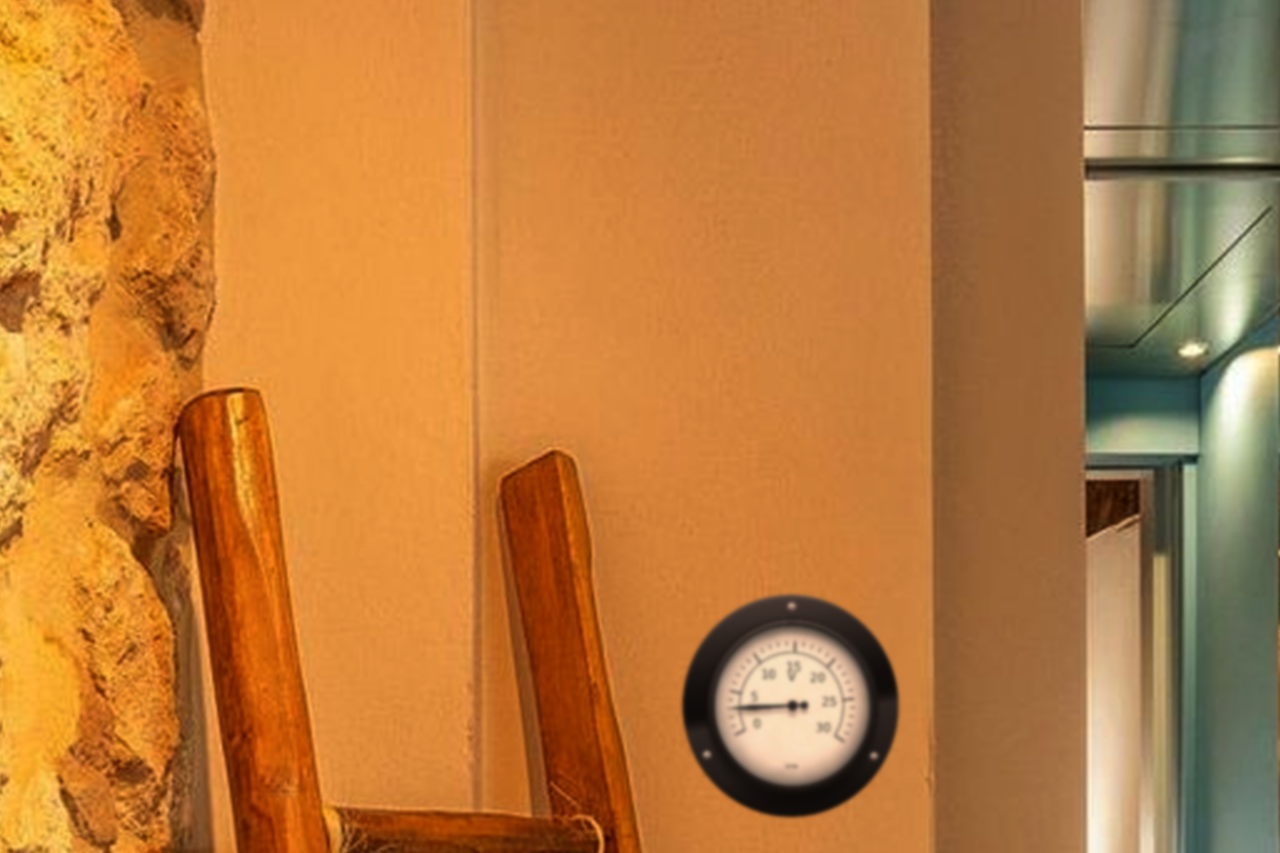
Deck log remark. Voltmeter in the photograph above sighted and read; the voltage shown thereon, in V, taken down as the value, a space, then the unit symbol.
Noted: 3 V
